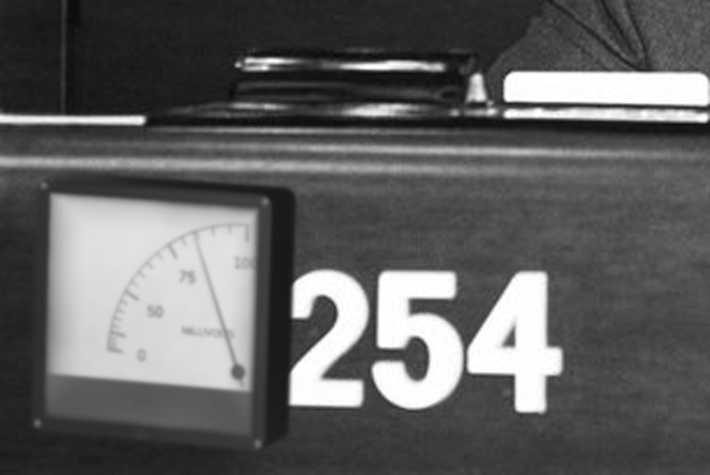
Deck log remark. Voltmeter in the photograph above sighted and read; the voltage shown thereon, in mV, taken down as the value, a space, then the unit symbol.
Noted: 85 mV
